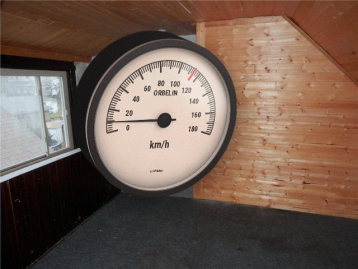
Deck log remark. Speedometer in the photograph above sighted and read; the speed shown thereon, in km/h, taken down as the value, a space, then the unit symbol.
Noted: 10 km/h
